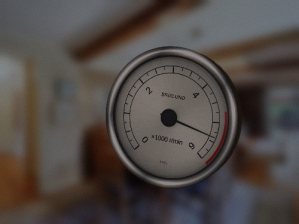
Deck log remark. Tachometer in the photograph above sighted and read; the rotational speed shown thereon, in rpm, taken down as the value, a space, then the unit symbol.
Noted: 5375 rpm
